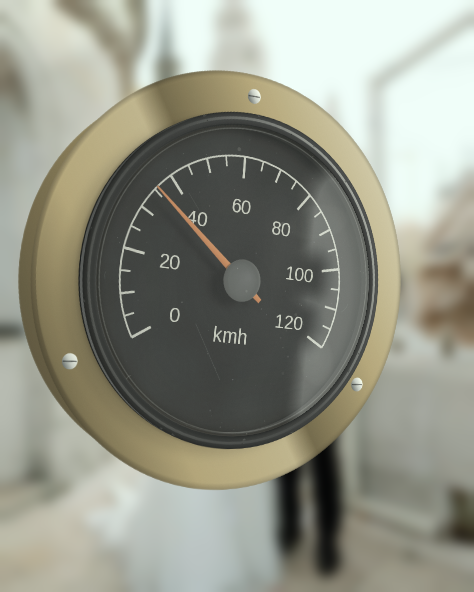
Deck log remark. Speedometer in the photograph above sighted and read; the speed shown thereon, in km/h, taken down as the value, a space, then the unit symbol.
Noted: 35 km/h
